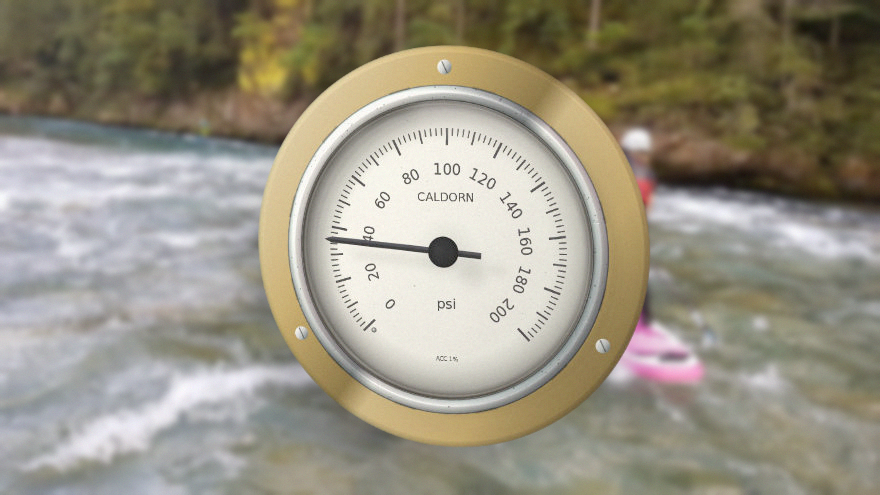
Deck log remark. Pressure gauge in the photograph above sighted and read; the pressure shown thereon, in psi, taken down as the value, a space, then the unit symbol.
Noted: 36 psi
